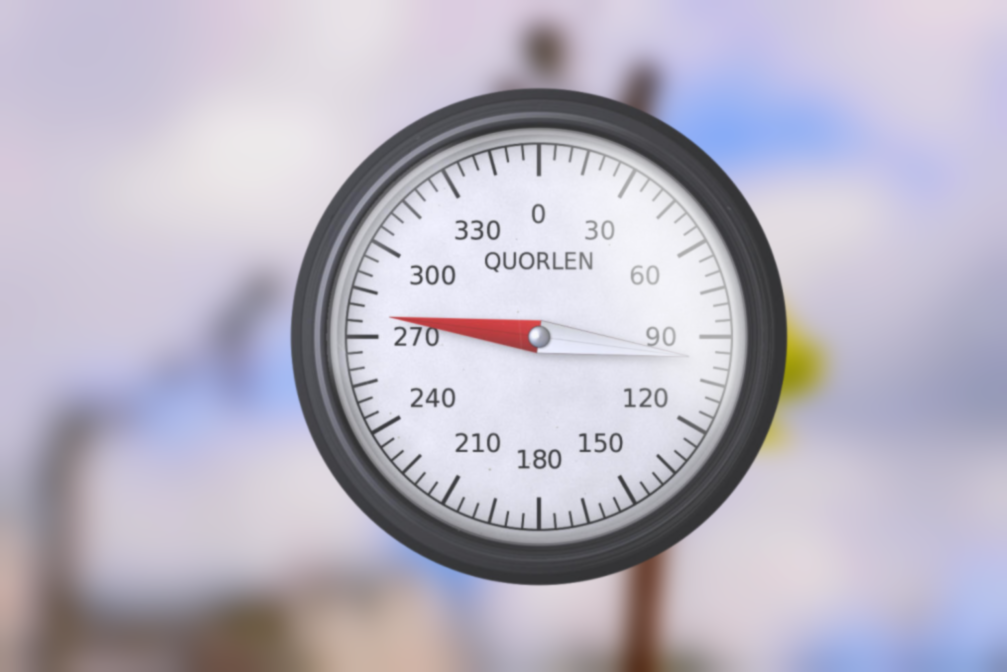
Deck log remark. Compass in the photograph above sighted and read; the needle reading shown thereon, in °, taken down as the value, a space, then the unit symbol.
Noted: 277.5 °
